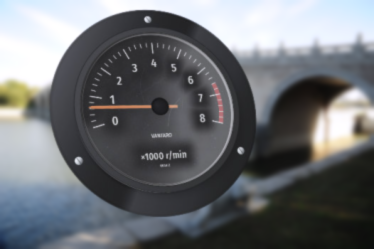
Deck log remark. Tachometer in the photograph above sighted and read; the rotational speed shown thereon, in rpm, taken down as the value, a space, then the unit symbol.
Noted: 600 rpm
